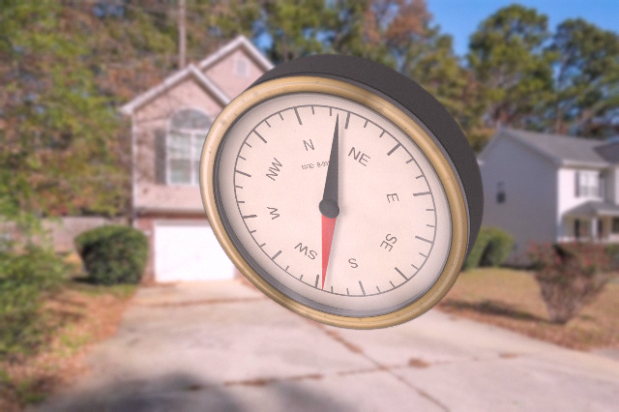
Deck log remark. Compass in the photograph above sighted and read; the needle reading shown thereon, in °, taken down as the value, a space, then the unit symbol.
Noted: 205 °
